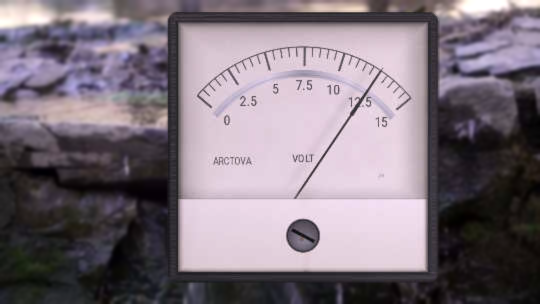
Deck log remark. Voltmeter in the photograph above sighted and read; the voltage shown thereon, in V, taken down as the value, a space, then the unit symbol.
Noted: 12.5 V
